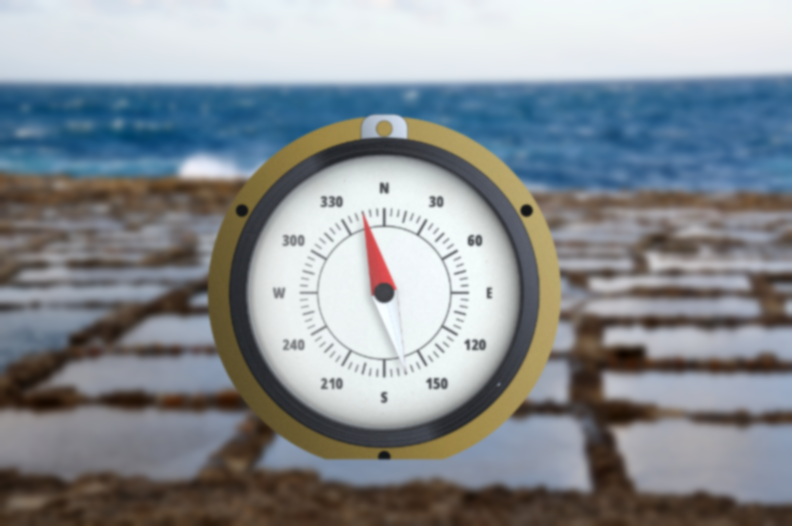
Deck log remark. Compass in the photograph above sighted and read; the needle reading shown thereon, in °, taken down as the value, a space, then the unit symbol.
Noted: 345 °
